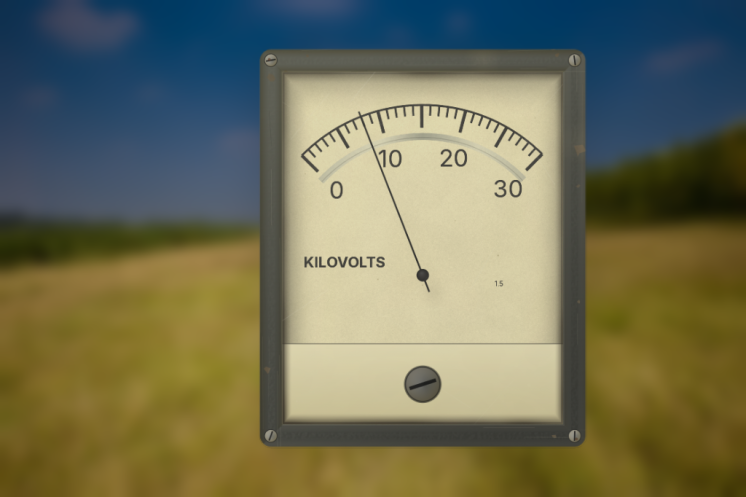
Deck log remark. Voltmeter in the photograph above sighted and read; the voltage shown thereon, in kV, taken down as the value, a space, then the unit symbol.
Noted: 8 kV
